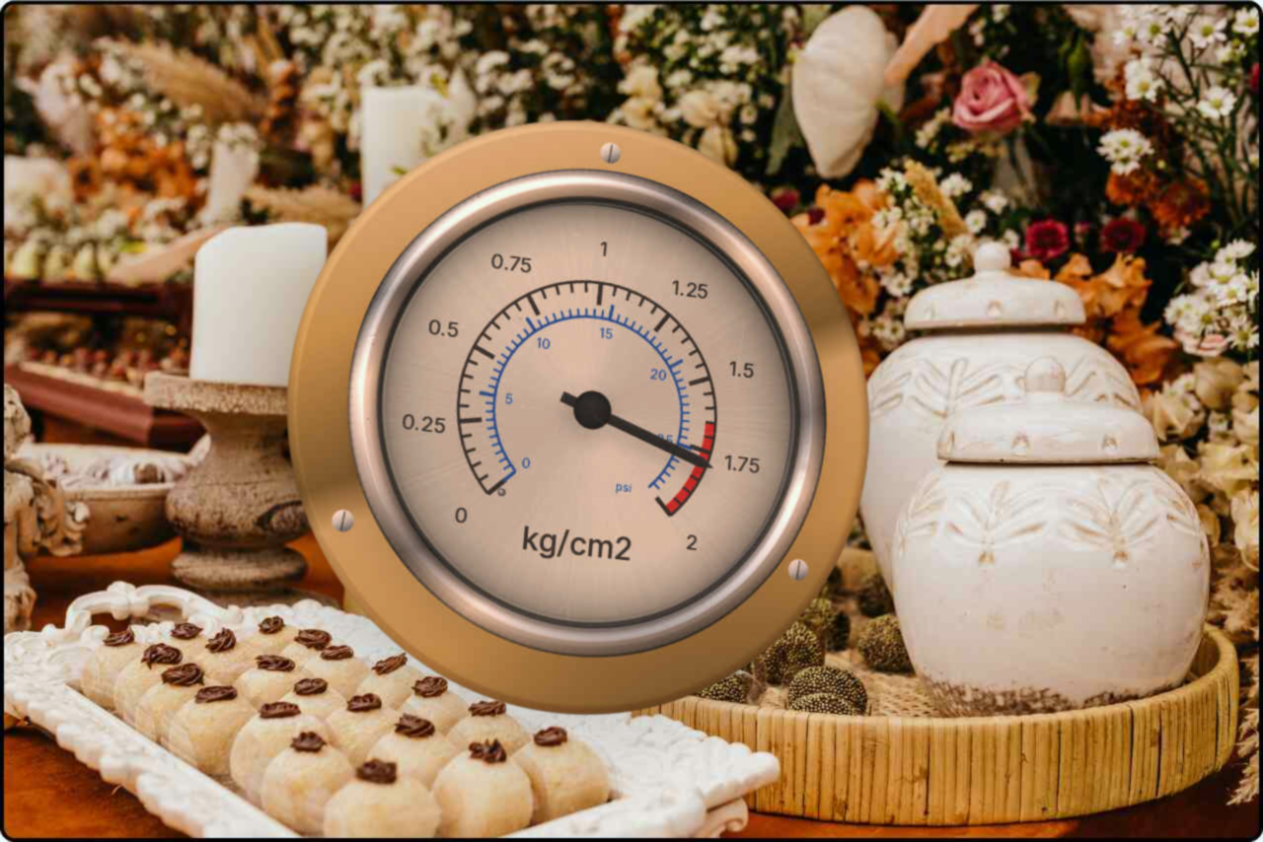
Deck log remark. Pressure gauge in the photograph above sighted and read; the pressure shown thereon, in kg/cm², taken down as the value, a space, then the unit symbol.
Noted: 1.8 kg/cm²
